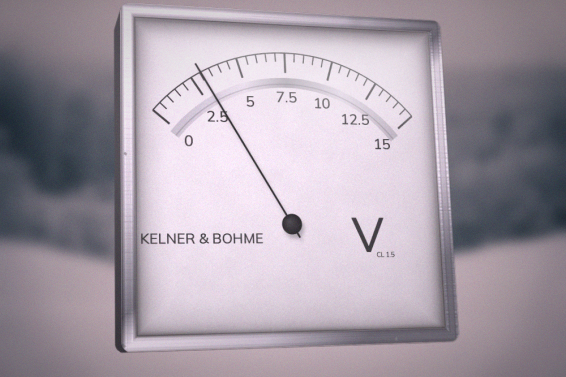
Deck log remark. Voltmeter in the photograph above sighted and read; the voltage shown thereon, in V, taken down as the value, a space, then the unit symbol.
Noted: 3 V
